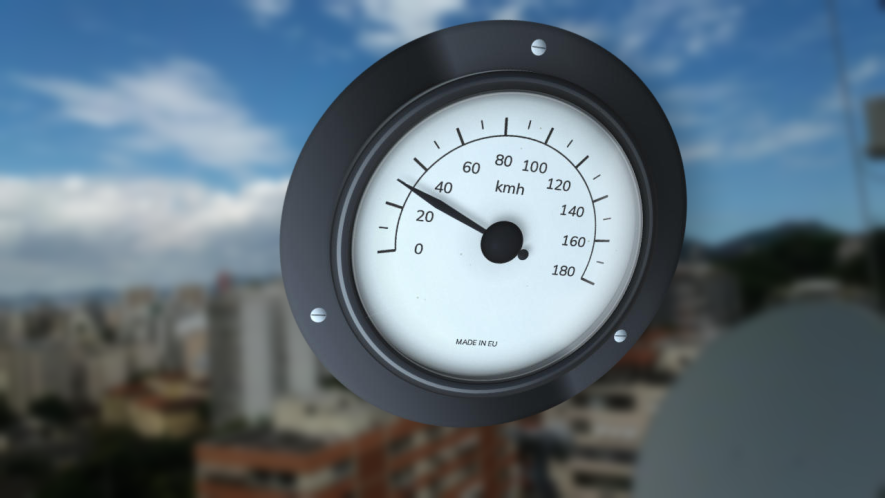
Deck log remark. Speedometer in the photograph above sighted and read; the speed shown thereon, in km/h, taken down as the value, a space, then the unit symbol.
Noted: 30 km/h
